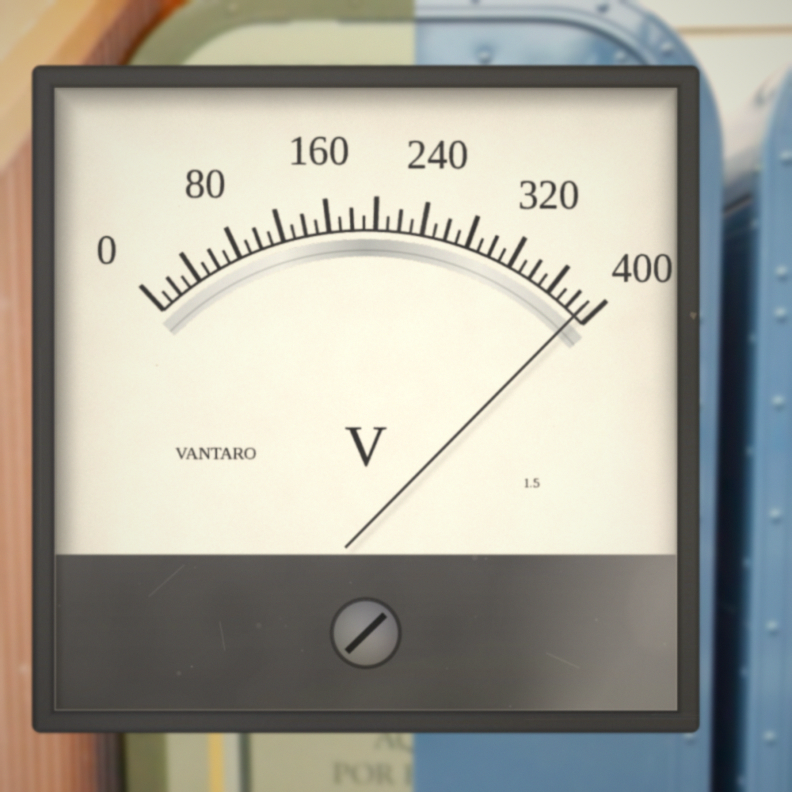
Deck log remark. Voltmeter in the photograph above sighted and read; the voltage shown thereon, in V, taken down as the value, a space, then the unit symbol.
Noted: 390 V
